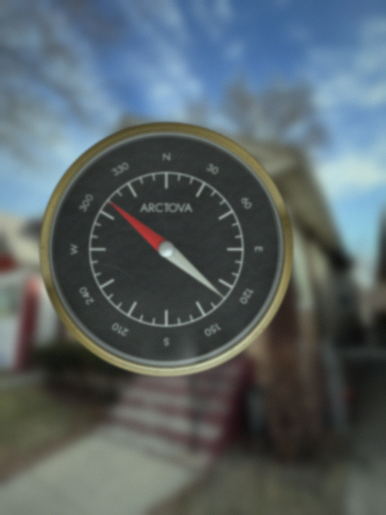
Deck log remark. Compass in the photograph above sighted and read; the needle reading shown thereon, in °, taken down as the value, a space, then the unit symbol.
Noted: 310 °
